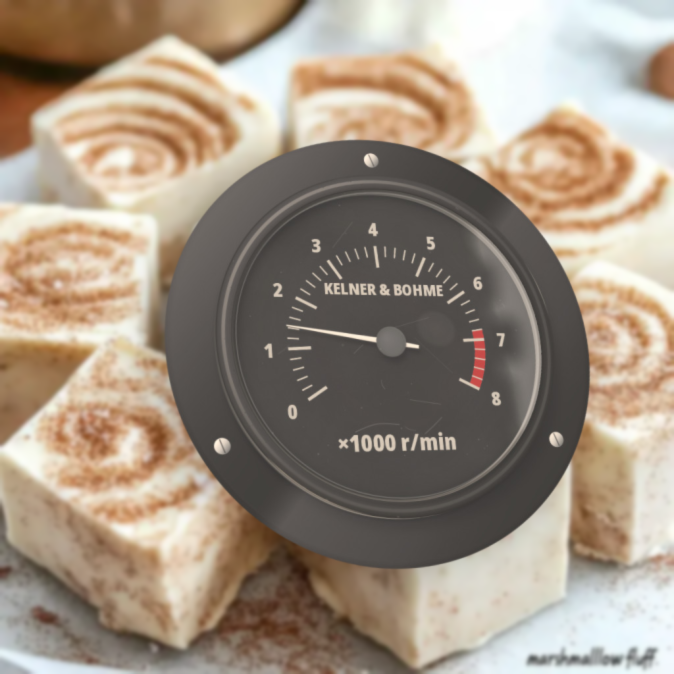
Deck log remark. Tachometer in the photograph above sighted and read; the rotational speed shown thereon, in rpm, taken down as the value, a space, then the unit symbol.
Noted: 1400 rpm
